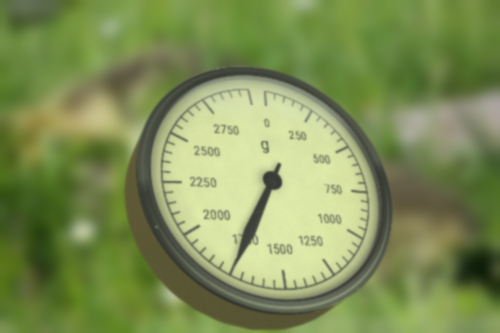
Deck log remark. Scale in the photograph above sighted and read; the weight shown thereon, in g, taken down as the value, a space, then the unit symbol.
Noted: 1750 g
